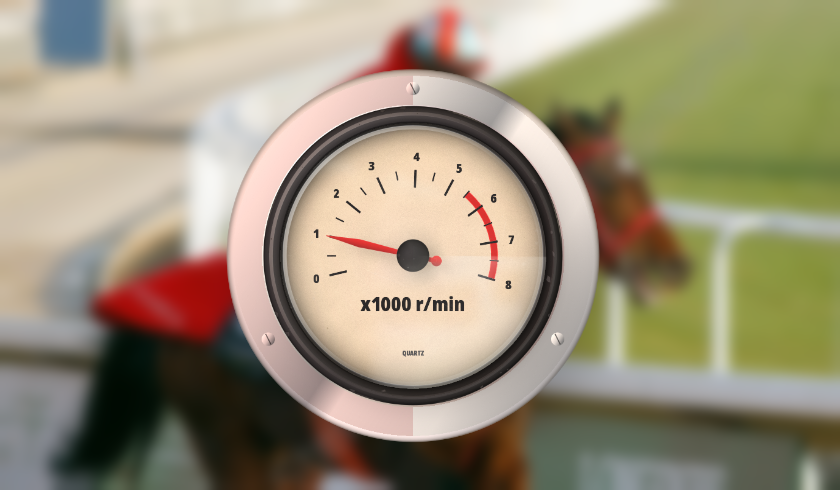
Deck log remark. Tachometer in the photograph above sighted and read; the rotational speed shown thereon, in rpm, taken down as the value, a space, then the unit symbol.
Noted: 1000 rpm
